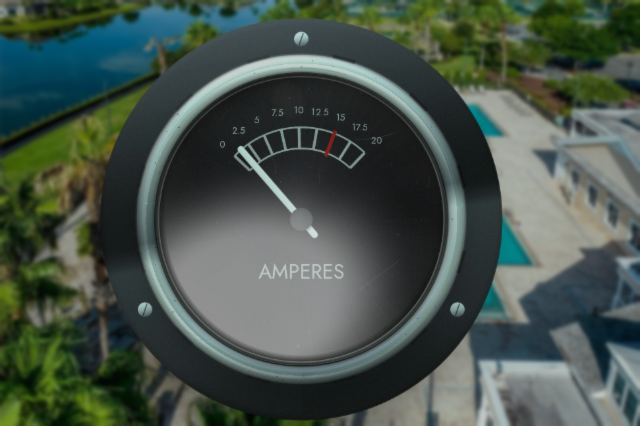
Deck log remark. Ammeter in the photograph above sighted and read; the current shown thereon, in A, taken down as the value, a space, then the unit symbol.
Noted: 1.25 A
